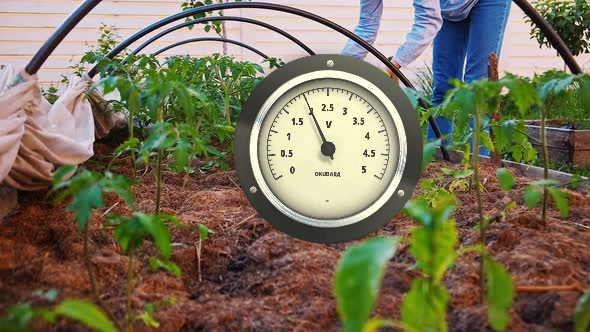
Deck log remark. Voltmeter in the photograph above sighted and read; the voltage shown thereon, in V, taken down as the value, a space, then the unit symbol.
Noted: 2 V
